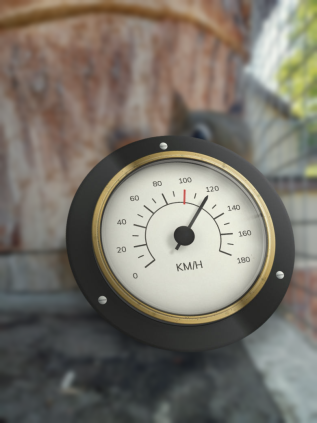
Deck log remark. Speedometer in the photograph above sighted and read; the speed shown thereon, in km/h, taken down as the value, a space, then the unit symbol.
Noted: 120 km/h
